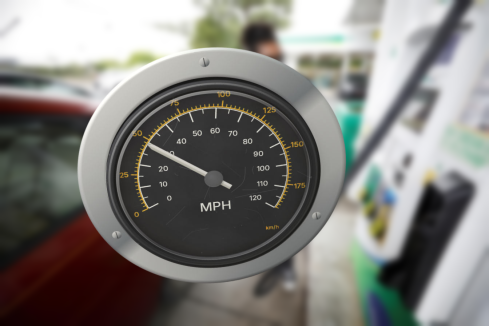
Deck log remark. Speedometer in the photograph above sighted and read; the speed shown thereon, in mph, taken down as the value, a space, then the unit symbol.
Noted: 30 mph
